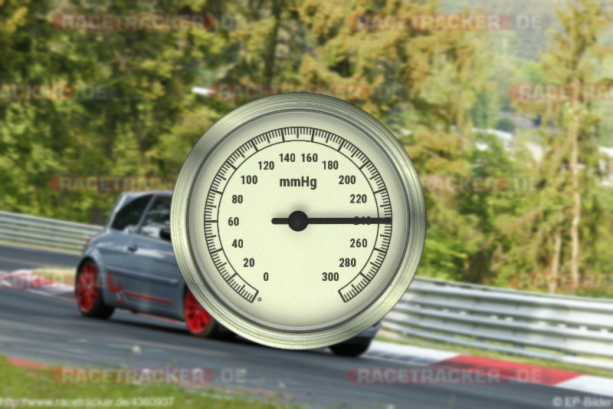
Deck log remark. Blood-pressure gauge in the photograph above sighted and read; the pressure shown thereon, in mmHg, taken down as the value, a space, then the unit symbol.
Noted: 240 mmHg
